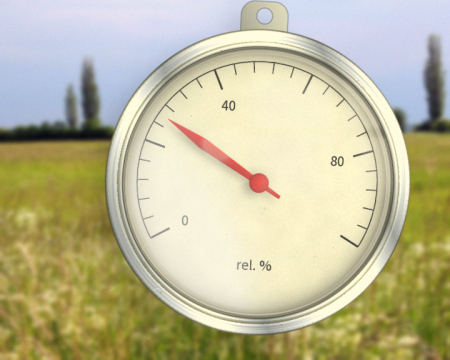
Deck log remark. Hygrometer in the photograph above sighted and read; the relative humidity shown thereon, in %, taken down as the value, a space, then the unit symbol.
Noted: 26 %
